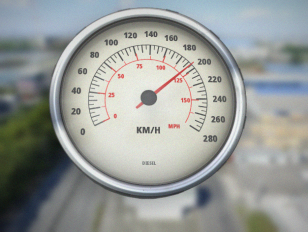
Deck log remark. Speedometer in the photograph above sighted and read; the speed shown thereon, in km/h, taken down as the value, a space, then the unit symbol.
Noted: 195 km/h
